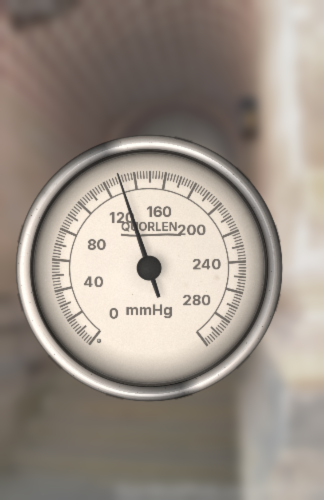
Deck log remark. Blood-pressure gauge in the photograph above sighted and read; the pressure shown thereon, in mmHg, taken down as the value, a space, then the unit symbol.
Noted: 130 mmHg
